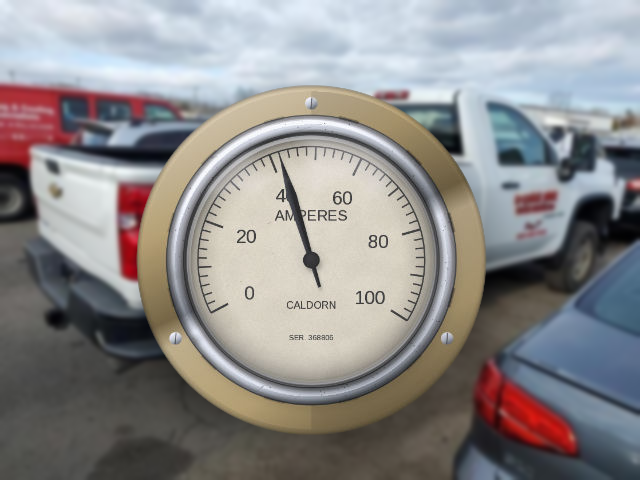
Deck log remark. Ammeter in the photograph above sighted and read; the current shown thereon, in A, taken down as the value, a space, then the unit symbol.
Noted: 42 A
